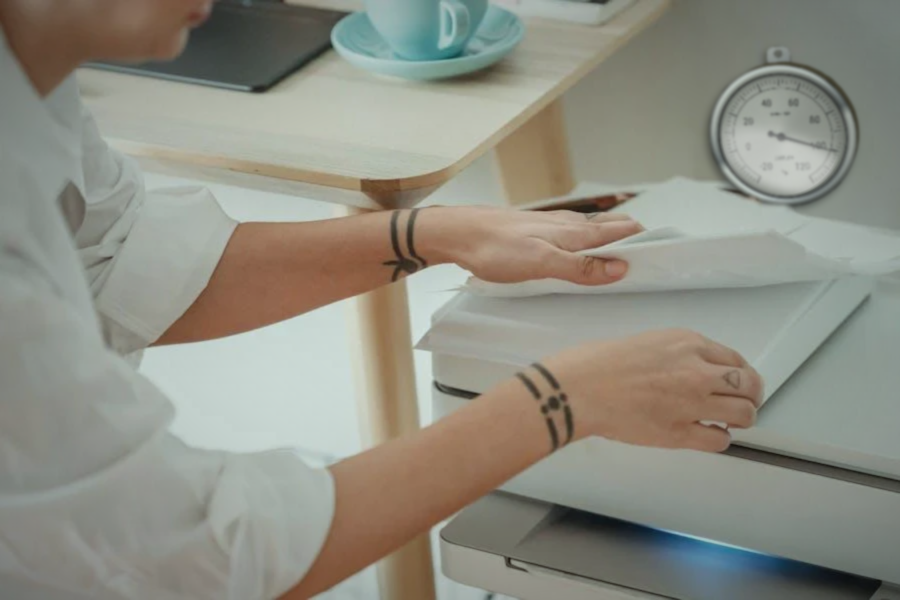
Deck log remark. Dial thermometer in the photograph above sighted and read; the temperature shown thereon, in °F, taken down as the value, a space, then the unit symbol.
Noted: 100 °F
